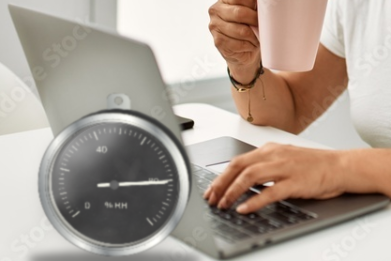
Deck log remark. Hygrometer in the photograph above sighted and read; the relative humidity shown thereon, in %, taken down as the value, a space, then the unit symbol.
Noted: 80 %
